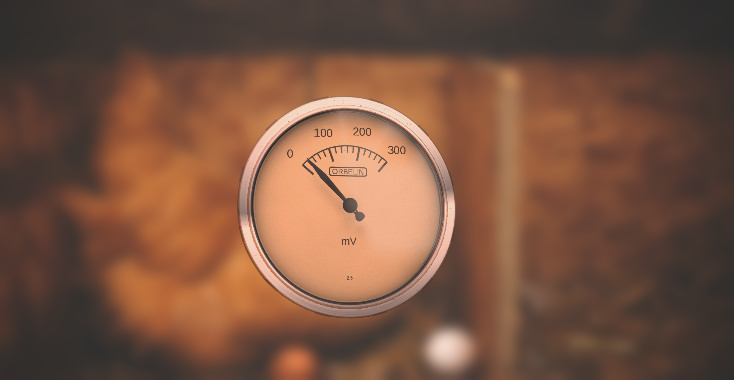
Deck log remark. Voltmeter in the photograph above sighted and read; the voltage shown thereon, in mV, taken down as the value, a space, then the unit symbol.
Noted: 20 mV
